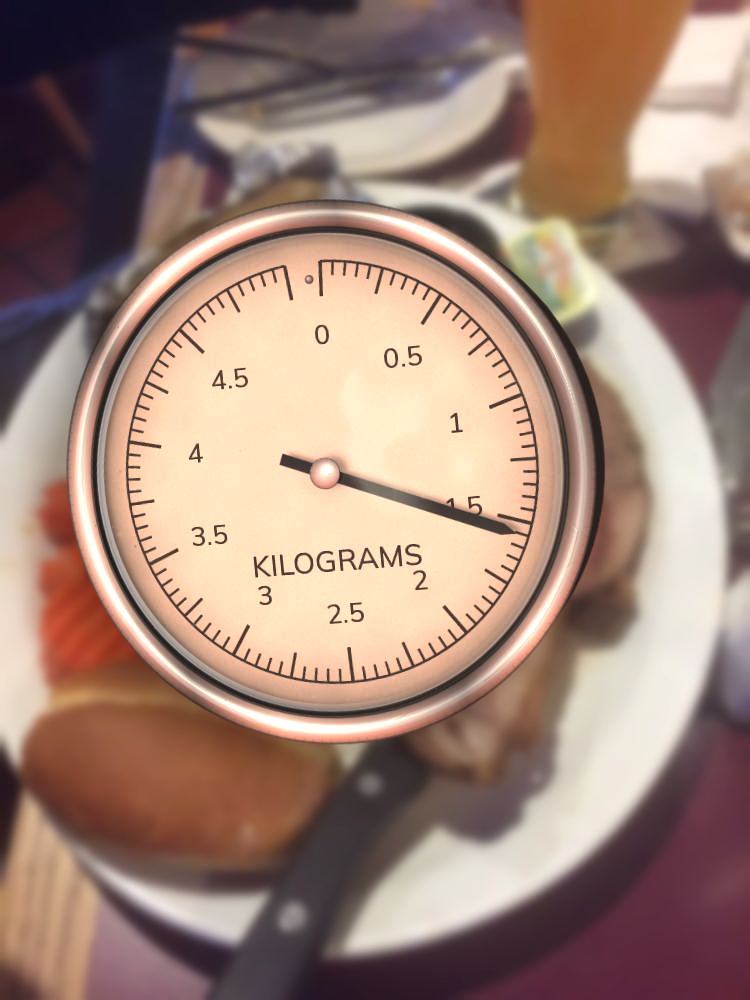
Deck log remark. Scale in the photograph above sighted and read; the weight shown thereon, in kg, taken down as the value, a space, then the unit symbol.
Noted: 1.55 kg
